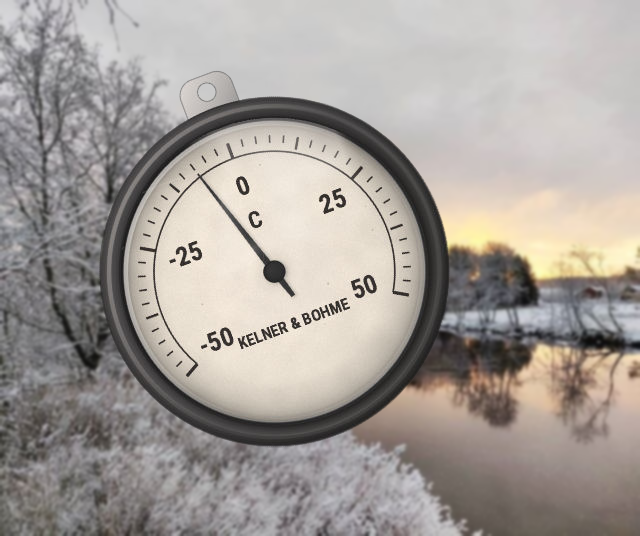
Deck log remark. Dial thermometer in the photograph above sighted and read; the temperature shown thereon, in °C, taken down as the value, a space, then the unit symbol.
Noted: -7.5 °C
